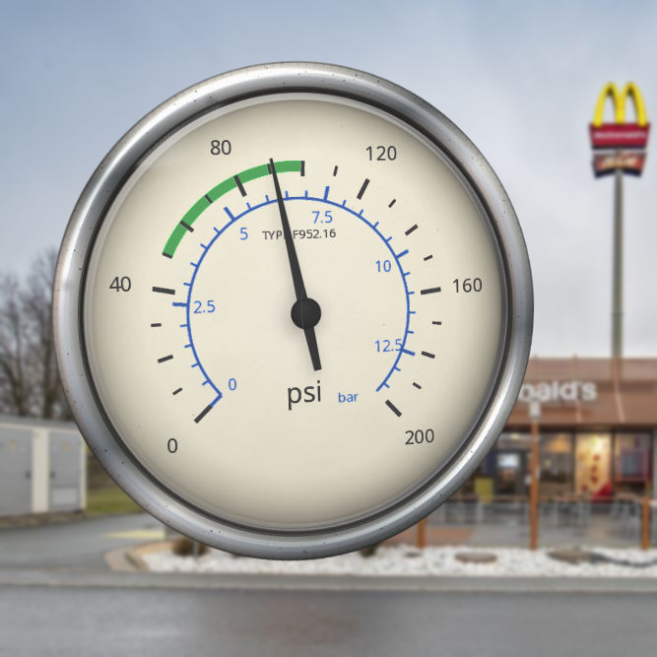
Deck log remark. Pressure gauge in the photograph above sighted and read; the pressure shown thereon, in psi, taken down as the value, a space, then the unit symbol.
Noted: 90 psi
